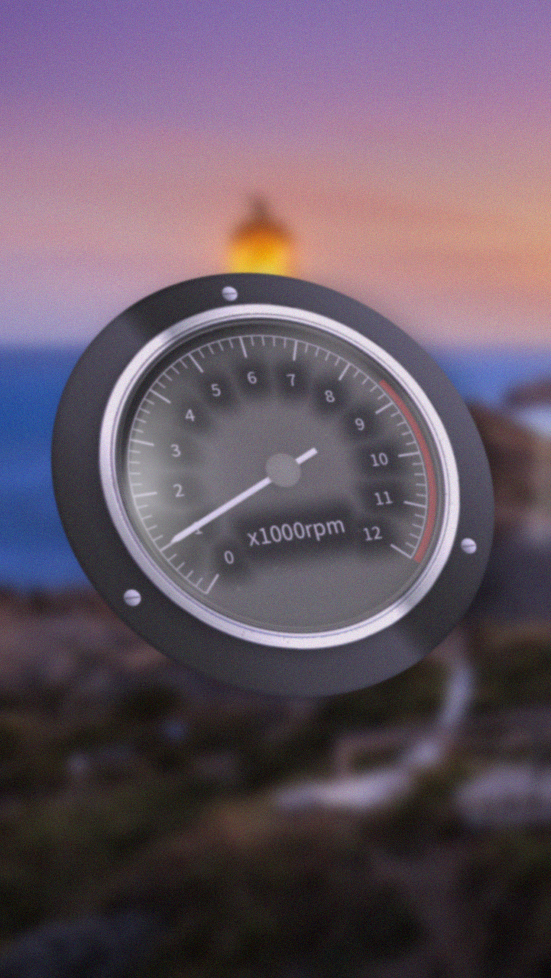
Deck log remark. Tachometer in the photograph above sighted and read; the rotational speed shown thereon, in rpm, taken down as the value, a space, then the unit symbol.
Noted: 1000 rpm
